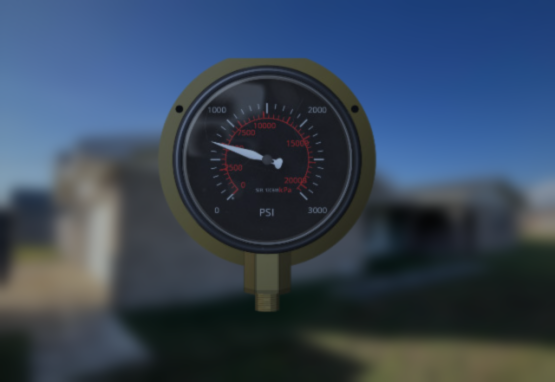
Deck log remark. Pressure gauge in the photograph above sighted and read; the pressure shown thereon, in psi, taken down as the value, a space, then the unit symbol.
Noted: 700 psi
